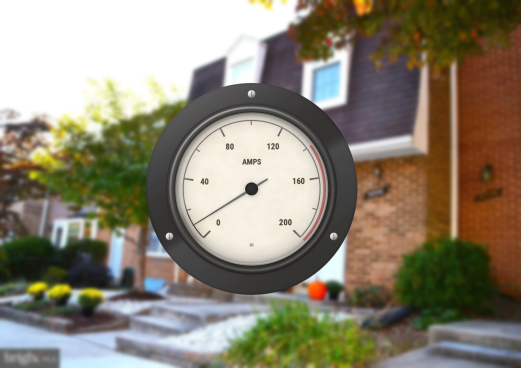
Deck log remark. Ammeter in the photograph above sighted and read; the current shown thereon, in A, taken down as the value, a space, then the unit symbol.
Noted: 10 A
